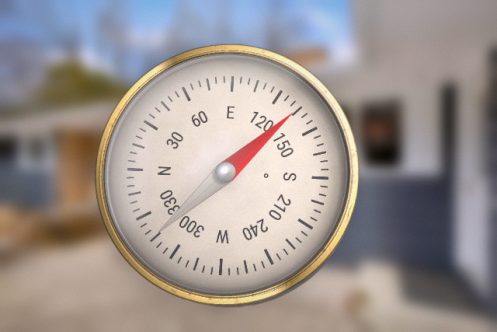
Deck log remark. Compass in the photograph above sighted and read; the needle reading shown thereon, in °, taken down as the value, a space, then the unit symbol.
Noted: 135 °
